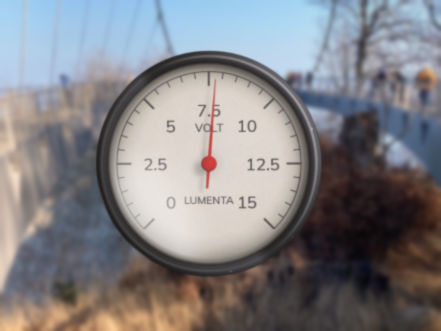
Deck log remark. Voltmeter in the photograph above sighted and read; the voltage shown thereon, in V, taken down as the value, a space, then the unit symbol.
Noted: 7.75 V
